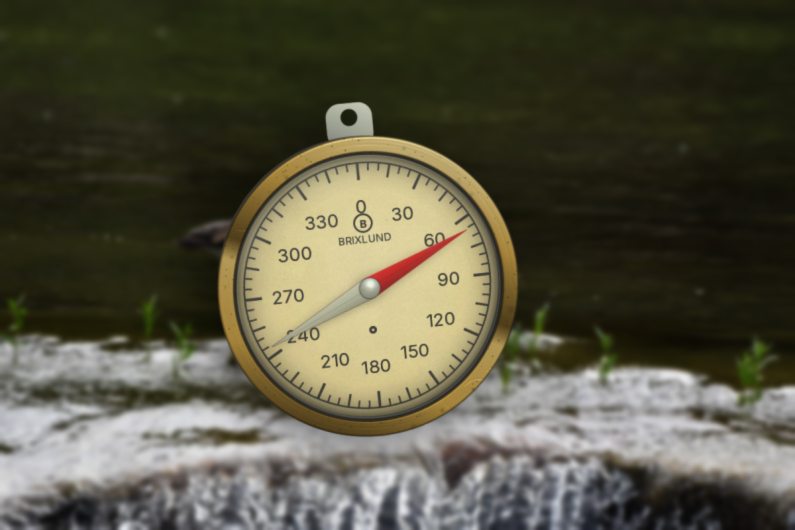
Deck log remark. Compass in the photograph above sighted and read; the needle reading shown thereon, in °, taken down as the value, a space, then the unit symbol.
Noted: 65 °
